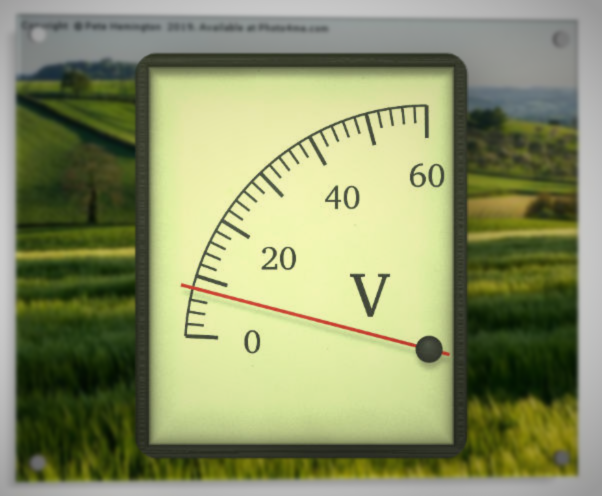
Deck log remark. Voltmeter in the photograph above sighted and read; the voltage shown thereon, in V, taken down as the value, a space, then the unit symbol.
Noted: 8 V
